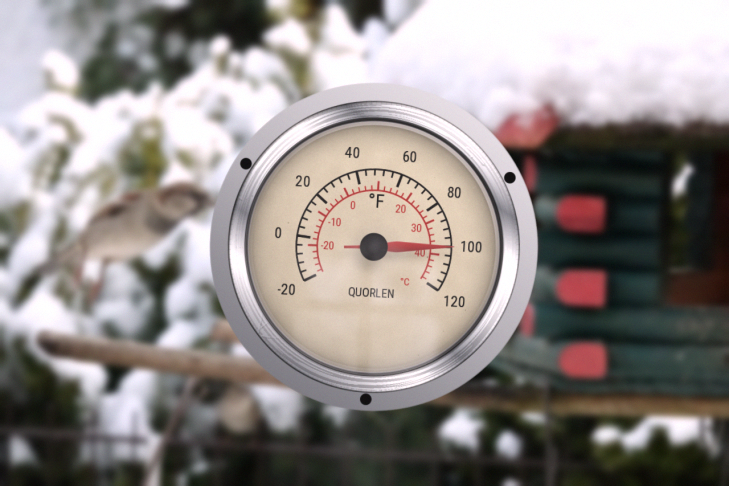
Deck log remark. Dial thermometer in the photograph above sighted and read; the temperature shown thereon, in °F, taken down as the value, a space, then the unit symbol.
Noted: 100 °F
